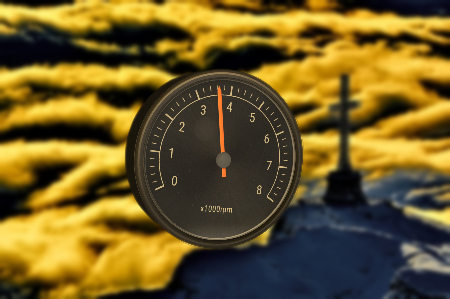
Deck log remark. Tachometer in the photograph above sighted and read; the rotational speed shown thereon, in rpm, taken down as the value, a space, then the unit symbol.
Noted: 3600 rpm
